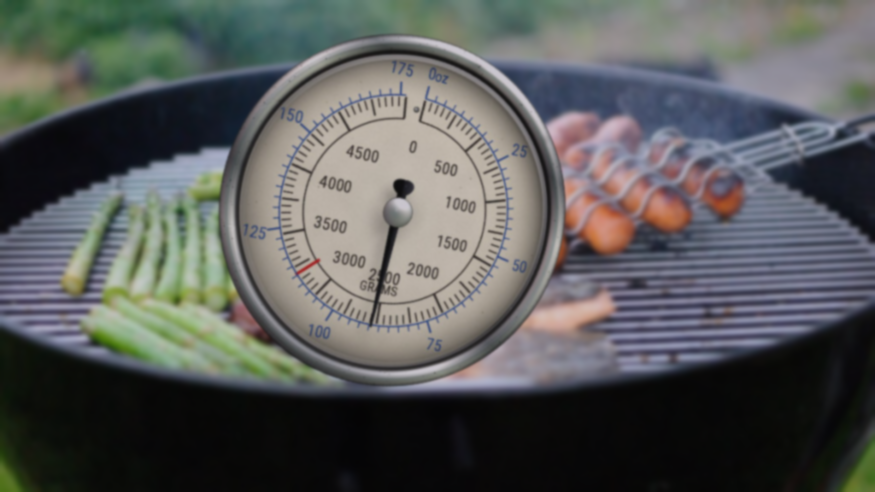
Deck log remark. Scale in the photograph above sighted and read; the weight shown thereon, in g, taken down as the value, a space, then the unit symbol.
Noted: 2550 g
